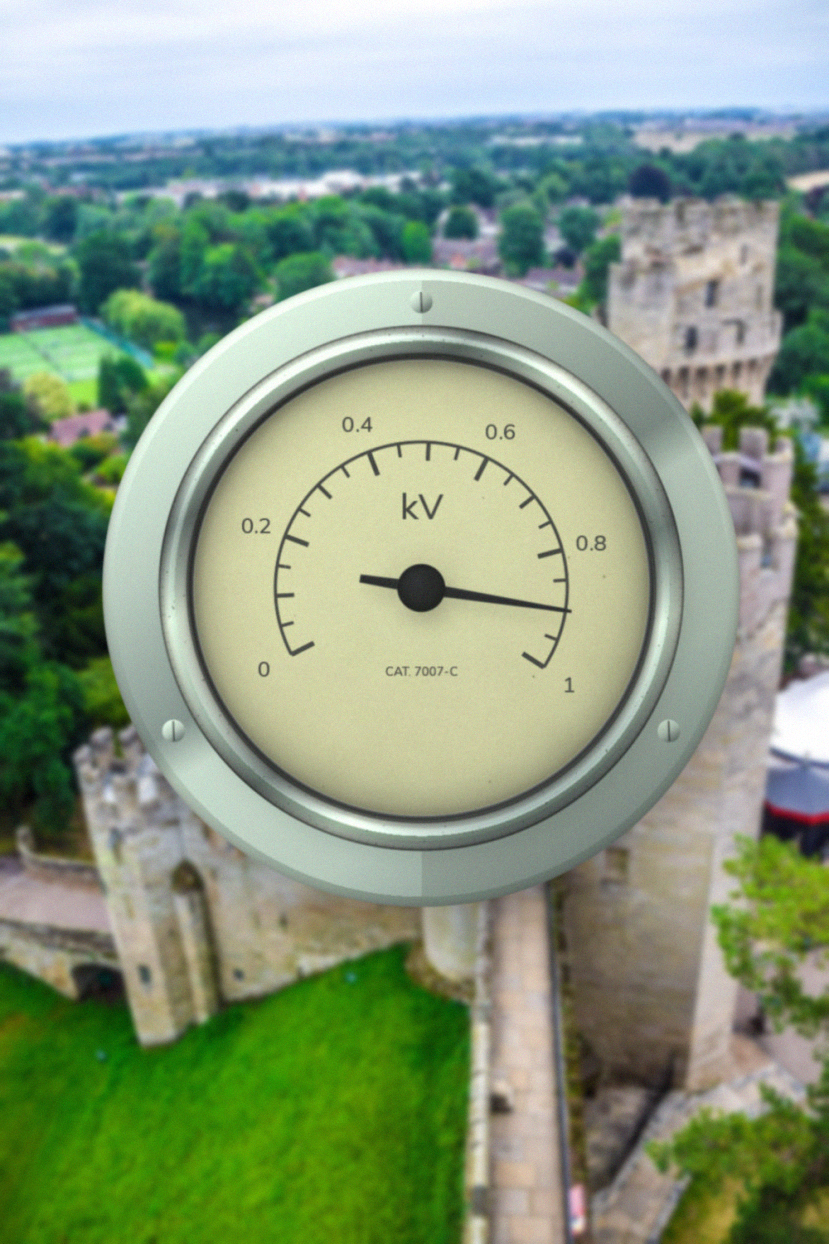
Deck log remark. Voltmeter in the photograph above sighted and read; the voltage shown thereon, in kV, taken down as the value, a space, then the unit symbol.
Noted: 0.9 kV
